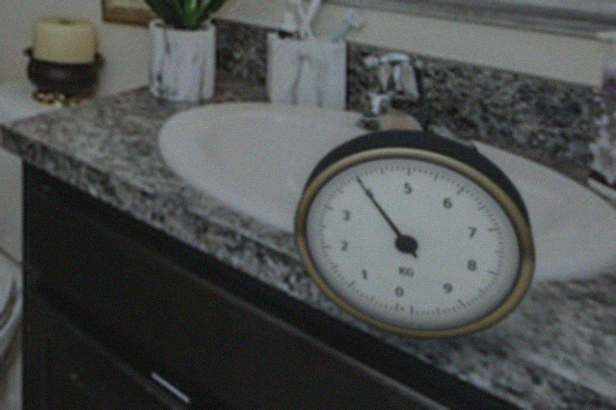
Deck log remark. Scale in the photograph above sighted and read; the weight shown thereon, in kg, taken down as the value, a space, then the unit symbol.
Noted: 4 kg
